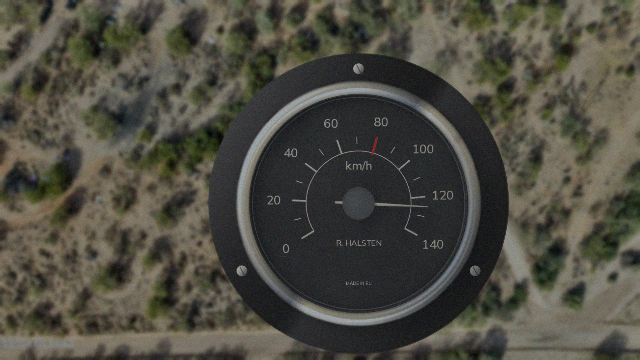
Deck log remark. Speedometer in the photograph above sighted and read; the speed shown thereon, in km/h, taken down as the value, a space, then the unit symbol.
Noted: 125 km/h
